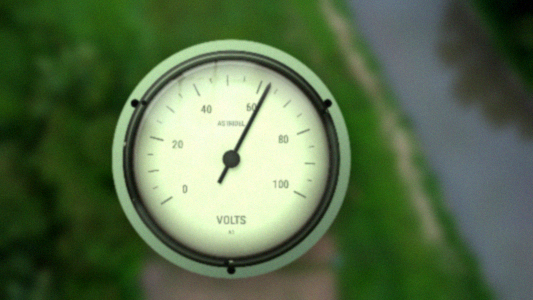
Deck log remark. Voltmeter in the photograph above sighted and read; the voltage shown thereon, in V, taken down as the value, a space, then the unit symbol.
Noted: 62.5 V
